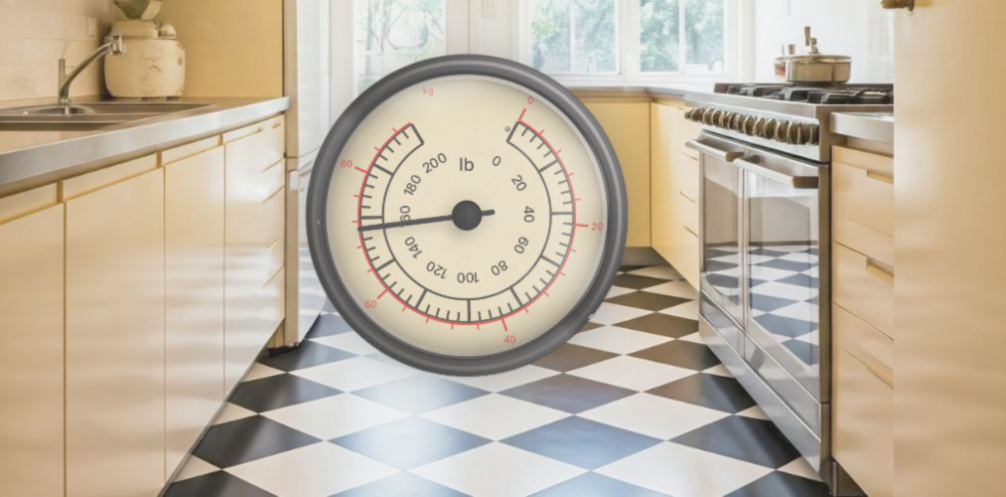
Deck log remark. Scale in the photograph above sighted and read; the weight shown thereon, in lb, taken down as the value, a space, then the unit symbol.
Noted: 156 lb
